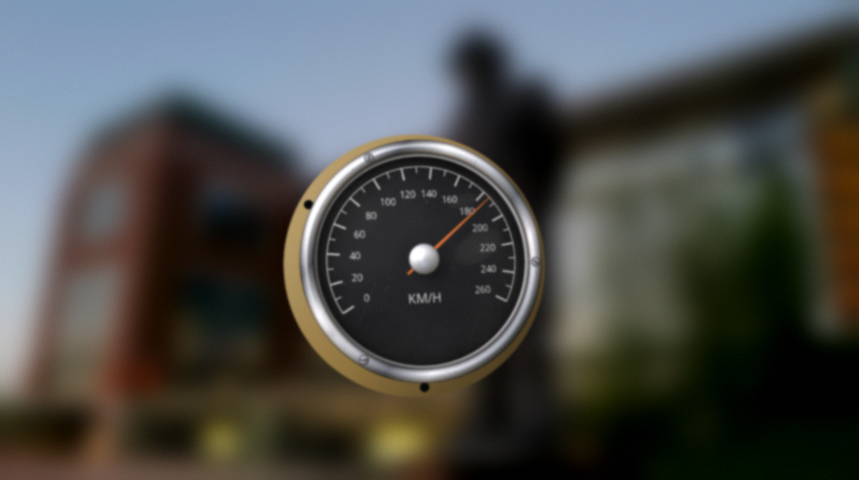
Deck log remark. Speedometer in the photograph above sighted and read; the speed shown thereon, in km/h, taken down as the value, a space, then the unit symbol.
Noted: 185 km/h
